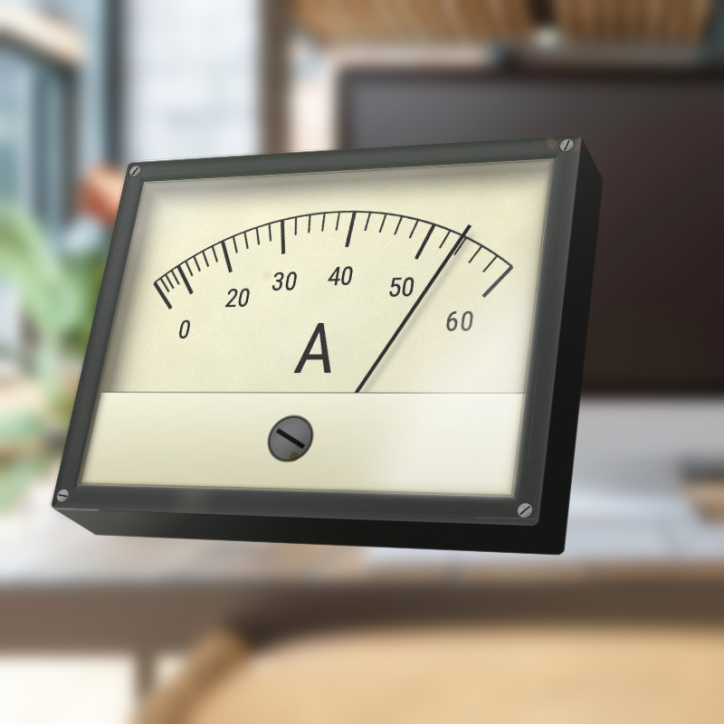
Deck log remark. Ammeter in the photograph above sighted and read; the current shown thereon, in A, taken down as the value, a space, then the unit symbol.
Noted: 54 A
